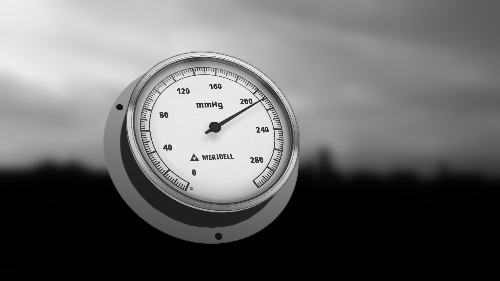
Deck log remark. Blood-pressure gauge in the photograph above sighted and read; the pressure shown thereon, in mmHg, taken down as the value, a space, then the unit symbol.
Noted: 210 mmHg
